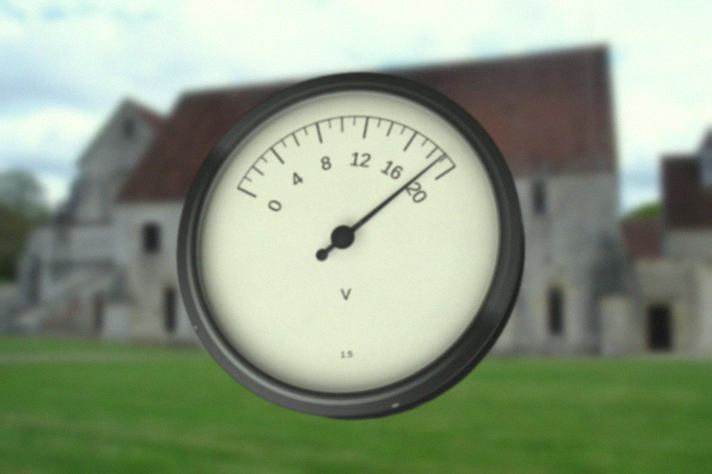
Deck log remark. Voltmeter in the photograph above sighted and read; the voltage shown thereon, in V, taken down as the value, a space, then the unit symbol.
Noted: 19 V
